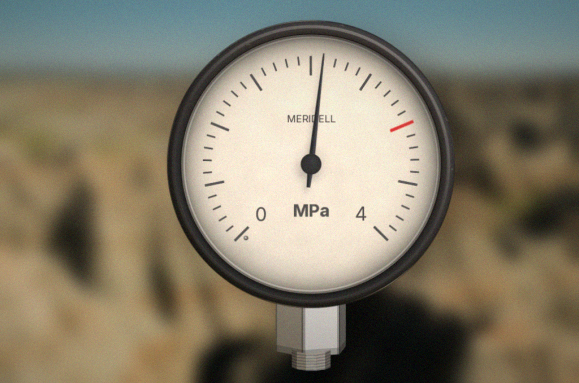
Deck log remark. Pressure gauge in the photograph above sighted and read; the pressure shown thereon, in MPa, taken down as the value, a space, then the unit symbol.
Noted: 2.1 MPa
